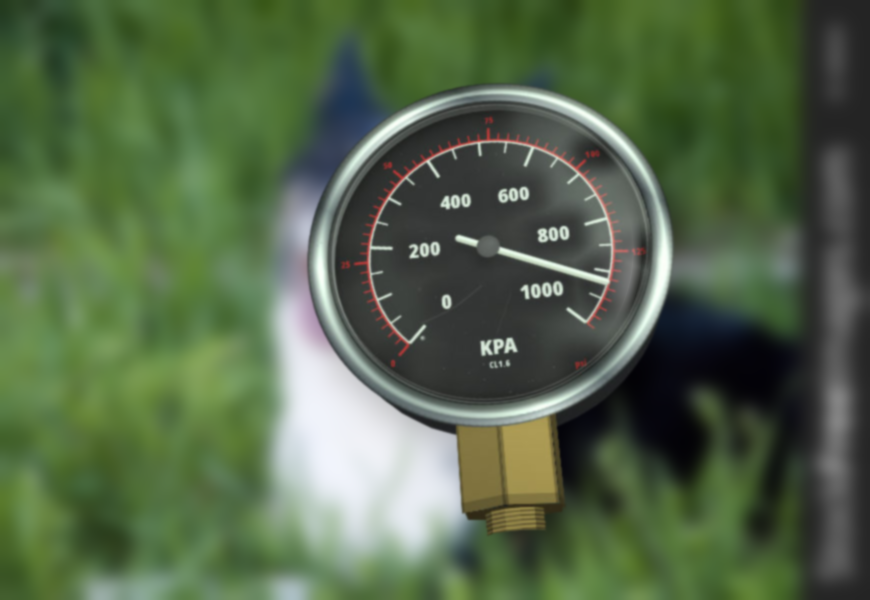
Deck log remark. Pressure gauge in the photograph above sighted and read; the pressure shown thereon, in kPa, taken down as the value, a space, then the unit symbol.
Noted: 925 kPa
